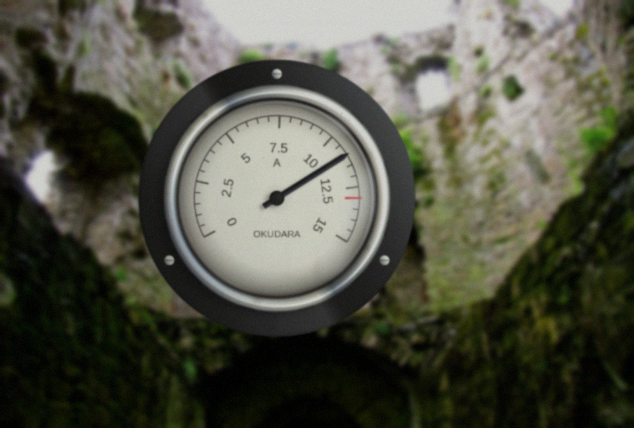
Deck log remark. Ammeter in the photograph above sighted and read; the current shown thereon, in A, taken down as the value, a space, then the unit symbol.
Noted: 11 A
